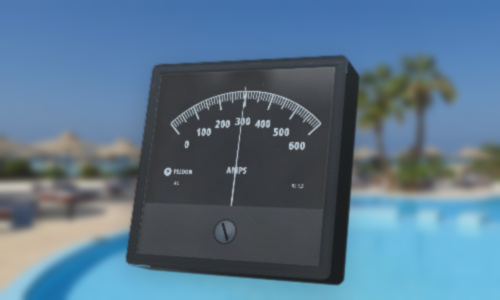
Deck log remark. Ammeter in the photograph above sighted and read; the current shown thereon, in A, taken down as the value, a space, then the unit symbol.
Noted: 300 A
